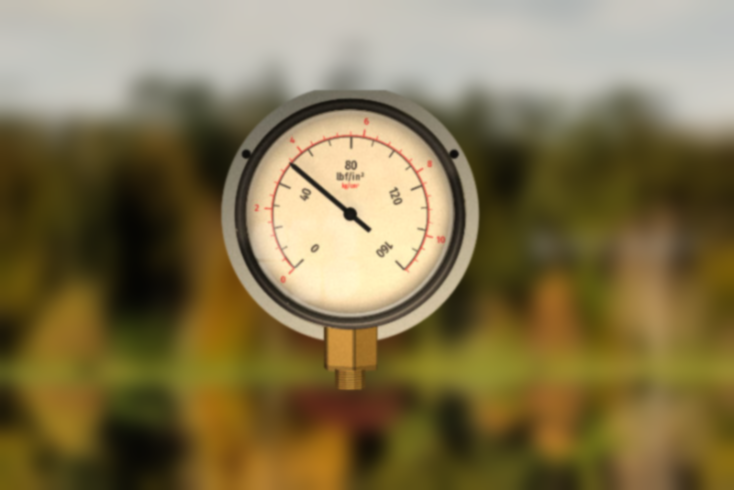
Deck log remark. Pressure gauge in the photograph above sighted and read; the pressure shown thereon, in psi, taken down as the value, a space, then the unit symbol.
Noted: 50 psi
